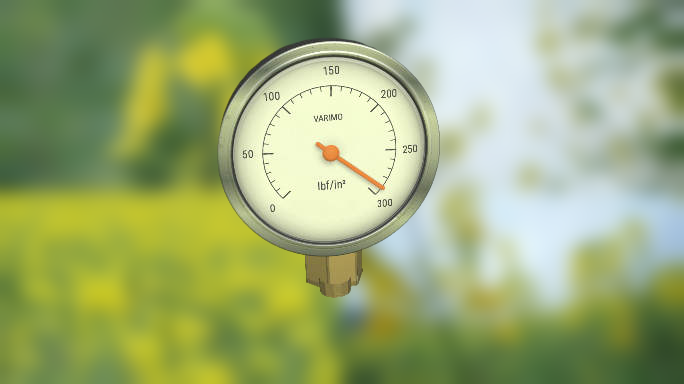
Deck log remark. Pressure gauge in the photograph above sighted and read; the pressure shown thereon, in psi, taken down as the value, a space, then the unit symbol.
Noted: 290 psi
